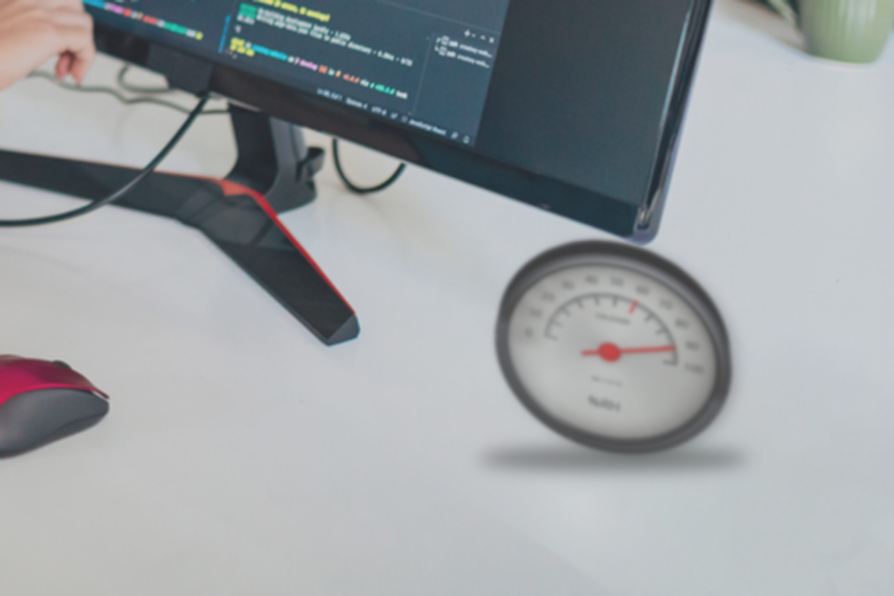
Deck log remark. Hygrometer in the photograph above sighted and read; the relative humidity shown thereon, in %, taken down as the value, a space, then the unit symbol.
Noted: 90 %
